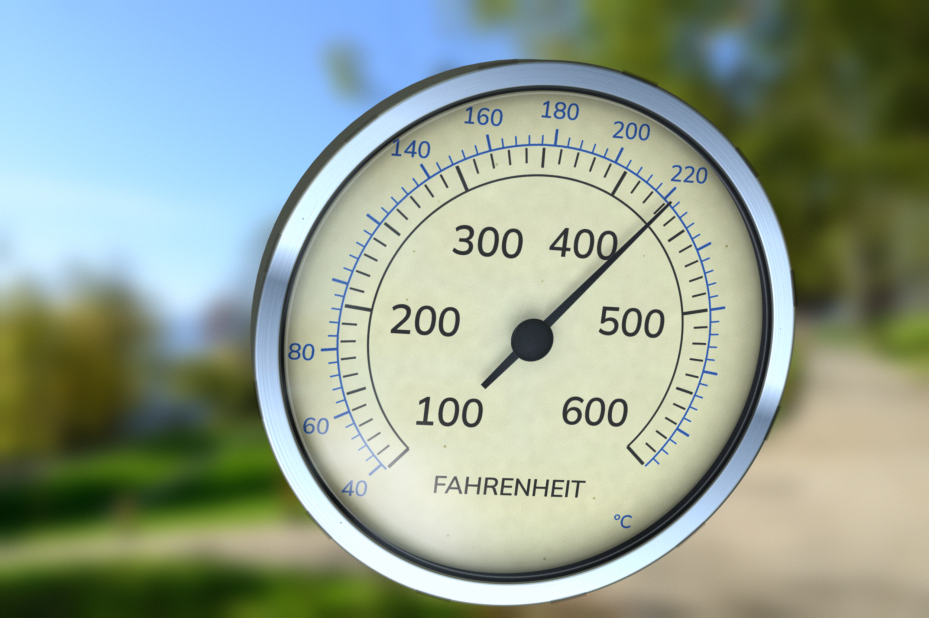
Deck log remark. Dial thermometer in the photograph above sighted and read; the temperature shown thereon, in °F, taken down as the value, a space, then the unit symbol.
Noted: 430 °F
